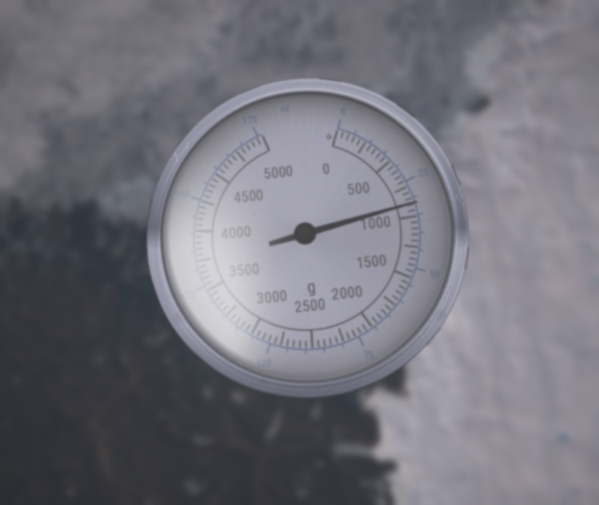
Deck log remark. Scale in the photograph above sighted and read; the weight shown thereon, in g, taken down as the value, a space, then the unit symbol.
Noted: 900 g
